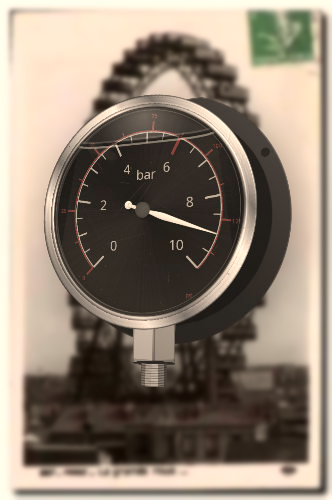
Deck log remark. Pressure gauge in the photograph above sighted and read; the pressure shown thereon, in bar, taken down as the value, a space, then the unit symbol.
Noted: 9 bar
